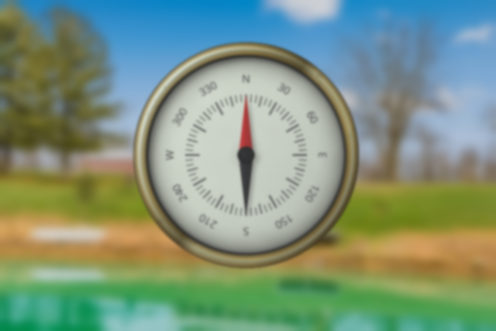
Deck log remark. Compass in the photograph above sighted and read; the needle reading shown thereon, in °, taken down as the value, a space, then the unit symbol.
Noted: 0 °
